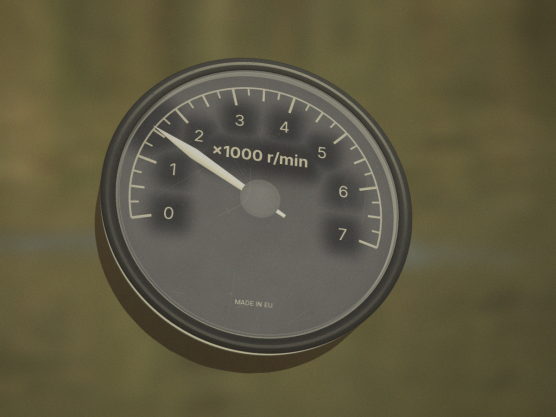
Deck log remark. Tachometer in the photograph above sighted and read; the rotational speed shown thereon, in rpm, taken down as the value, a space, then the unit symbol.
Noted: 1500 rpm
